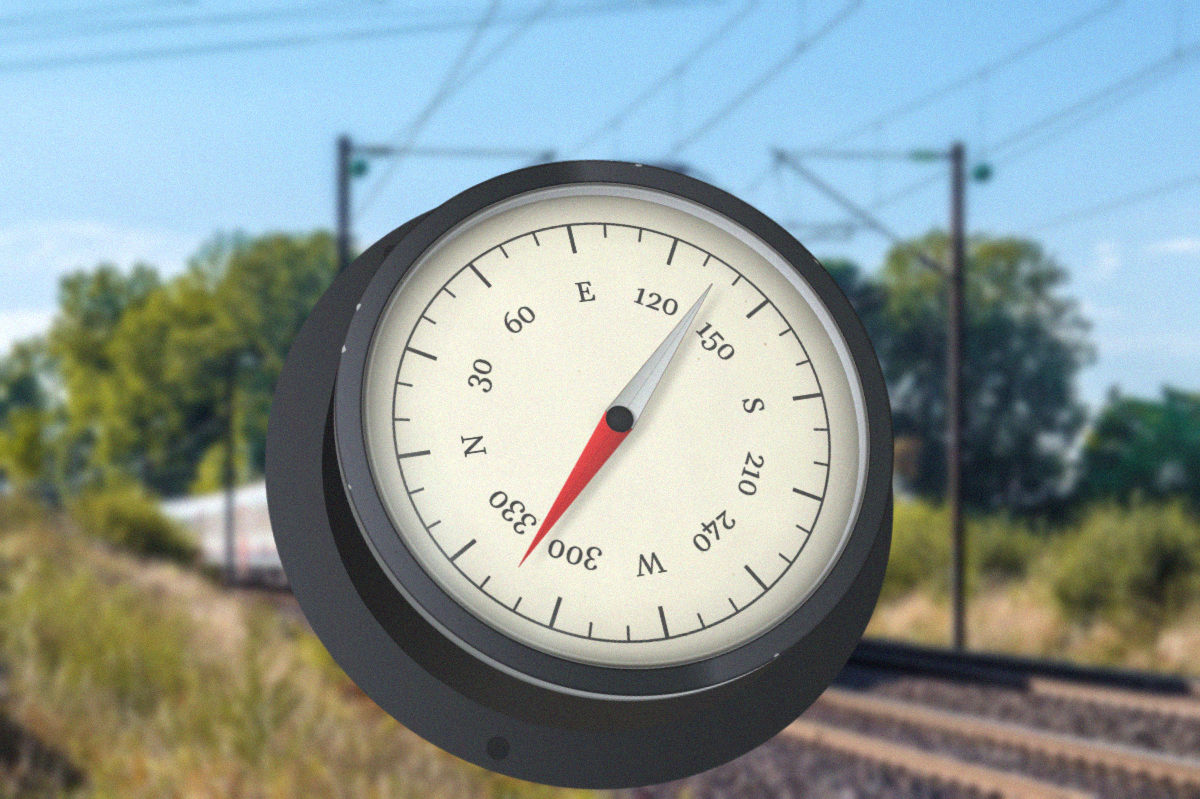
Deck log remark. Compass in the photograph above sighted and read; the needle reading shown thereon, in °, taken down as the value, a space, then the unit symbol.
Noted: 315 °
